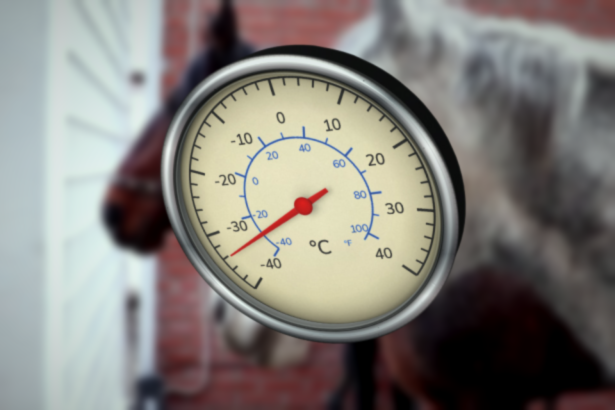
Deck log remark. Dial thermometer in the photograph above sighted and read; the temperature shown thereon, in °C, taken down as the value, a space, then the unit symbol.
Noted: -34 °C
